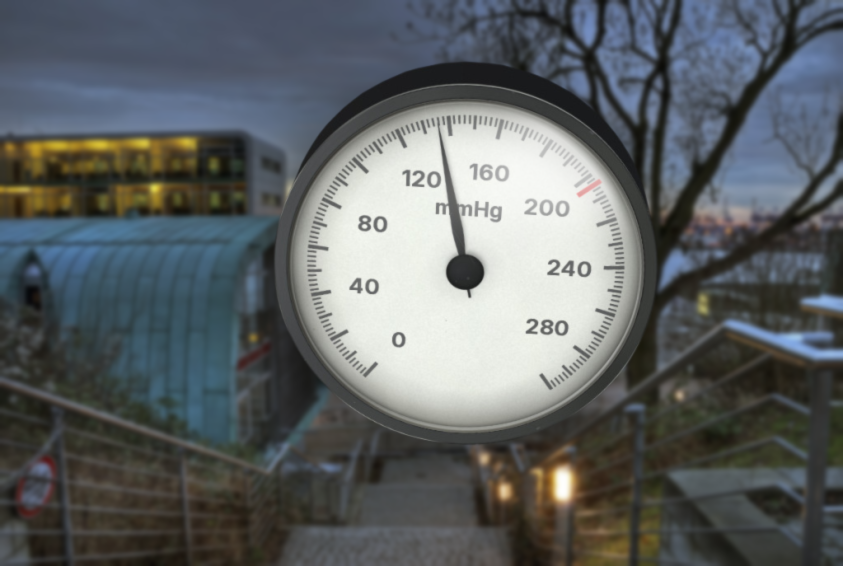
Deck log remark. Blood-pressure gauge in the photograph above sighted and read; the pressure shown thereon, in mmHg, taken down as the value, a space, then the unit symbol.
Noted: 136 mmHg
